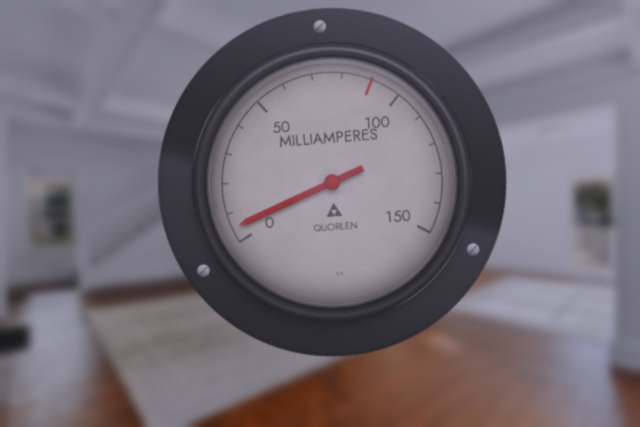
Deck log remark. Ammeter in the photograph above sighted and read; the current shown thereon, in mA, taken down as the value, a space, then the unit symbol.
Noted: 5 mA
